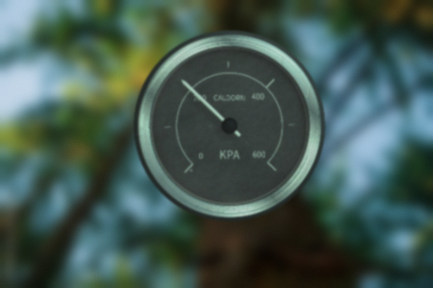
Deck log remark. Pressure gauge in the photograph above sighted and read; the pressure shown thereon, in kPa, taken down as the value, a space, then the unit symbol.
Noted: 200 kPa
